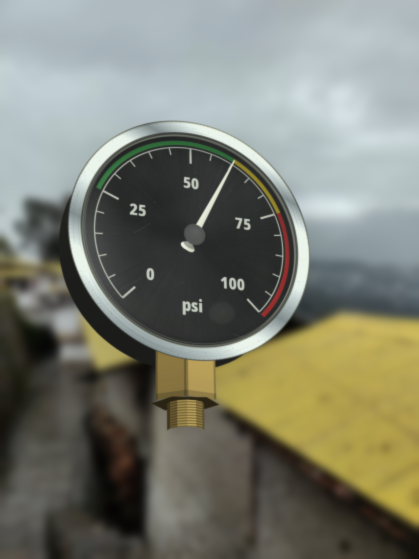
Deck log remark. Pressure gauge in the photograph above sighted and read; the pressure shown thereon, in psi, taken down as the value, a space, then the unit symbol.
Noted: 60 psi
